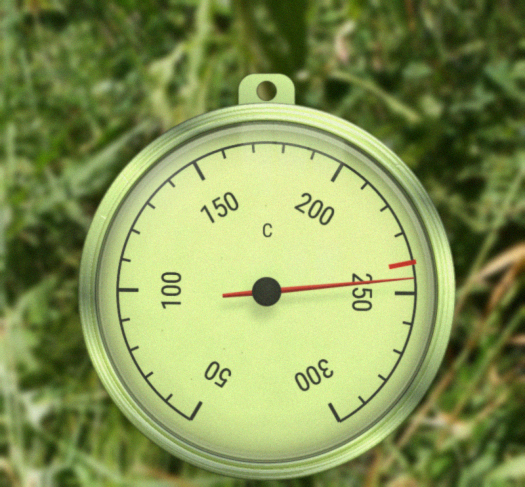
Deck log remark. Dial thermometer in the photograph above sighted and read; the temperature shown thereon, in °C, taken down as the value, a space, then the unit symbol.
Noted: 245 °C
